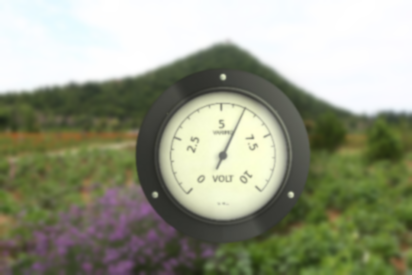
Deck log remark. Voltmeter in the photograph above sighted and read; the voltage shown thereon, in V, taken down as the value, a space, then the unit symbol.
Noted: 6 V
